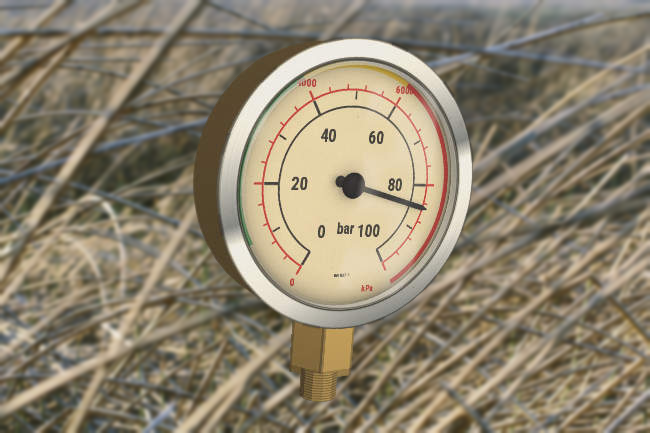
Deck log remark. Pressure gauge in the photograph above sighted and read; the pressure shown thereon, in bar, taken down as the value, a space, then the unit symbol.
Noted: 85 bar
